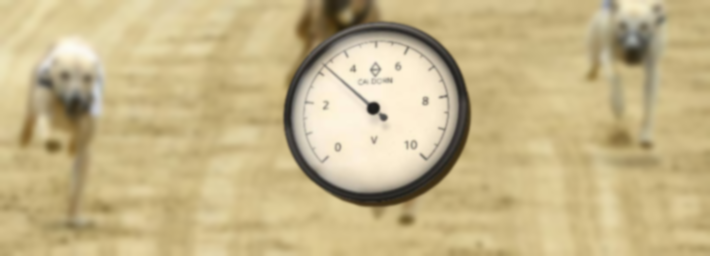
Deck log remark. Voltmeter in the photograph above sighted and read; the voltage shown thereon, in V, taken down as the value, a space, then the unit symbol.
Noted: 3.25 V
